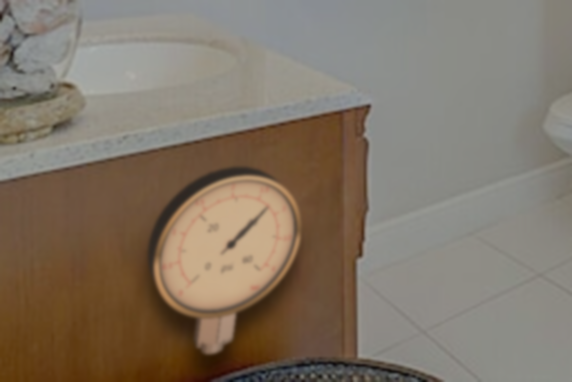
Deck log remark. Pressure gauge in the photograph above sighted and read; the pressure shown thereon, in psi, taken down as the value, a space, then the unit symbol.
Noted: 40 psi
